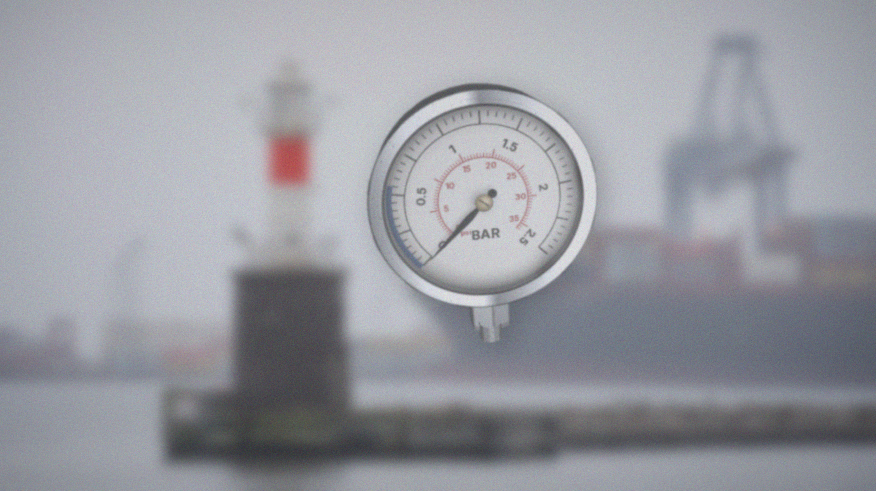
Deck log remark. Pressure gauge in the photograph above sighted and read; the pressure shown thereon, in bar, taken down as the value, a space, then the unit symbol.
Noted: 0 bar
